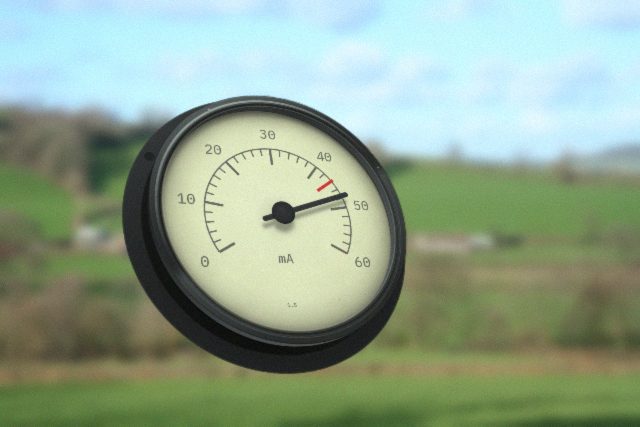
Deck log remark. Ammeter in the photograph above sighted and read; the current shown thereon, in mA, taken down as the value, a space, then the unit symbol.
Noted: 48 mA
